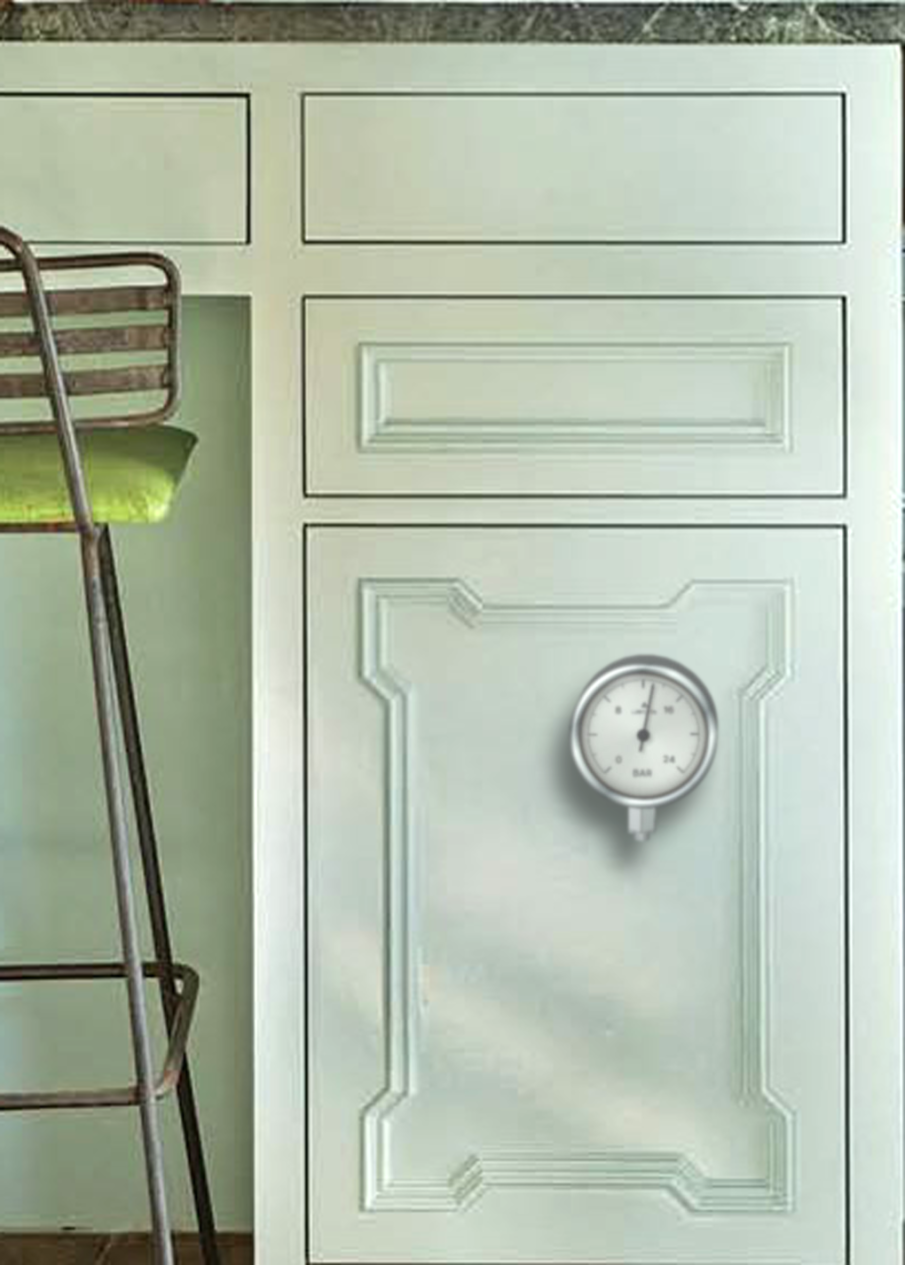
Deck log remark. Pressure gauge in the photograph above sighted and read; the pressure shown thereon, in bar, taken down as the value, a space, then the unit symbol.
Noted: 13 bar
